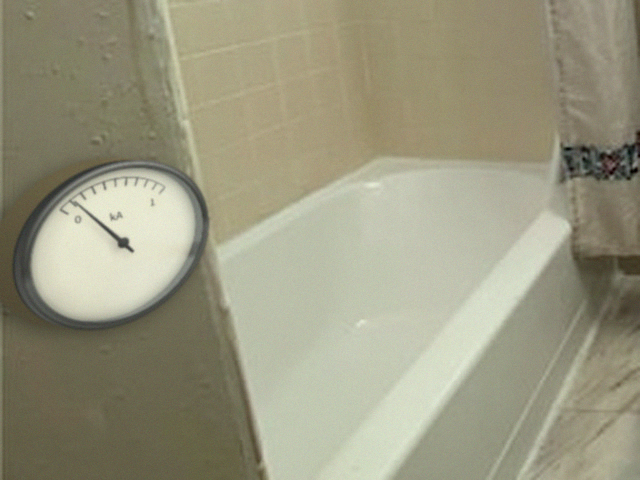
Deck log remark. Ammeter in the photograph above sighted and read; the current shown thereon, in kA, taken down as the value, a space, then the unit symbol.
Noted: 0.1 kA
